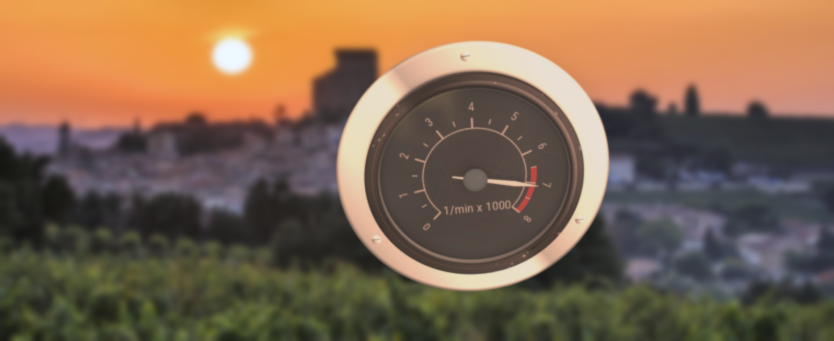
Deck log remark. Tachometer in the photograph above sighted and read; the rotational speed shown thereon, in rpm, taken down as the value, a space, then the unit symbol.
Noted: 7000 rpm
